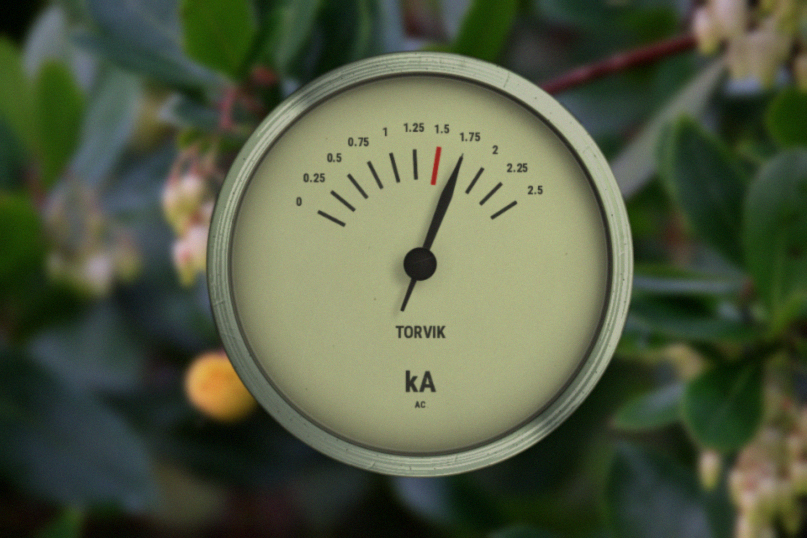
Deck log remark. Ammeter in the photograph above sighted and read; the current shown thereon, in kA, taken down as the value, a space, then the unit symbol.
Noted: 1.75 kA
